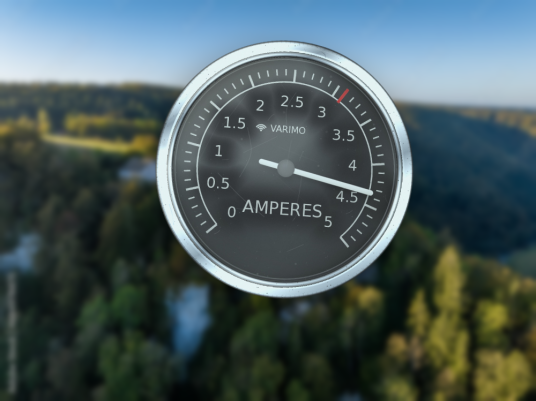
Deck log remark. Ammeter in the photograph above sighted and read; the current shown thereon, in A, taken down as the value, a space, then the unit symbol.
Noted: 4.35 A
